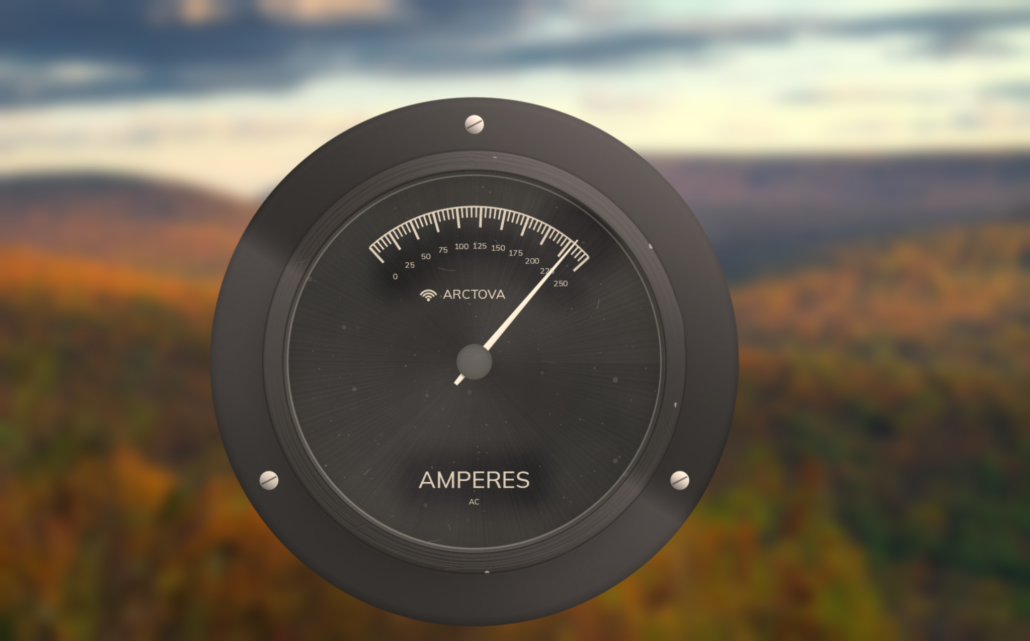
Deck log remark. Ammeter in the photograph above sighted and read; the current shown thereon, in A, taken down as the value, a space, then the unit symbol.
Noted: 230 A
